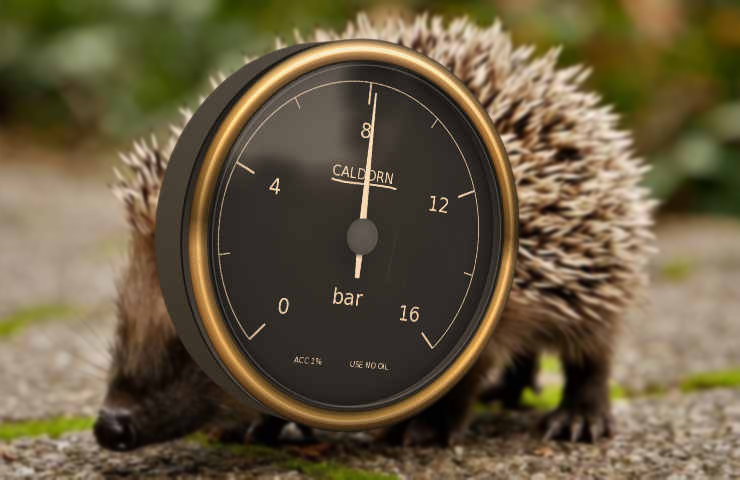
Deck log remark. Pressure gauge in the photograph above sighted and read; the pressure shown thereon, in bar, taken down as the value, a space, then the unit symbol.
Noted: 8 bar
